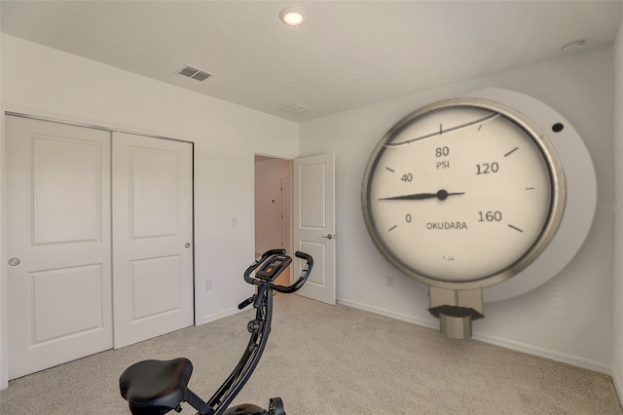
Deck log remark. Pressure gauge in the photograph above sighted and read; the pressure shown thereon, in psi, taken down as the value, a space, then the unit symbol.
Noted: 20 psi
